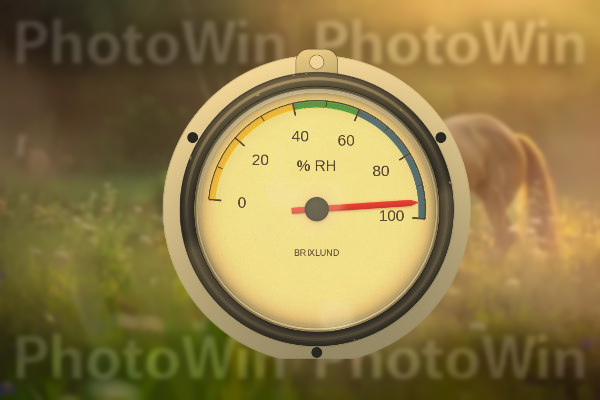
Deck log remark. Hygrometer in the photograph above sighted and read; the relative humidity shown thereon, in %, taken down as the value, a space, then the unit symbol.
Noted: 95 %
